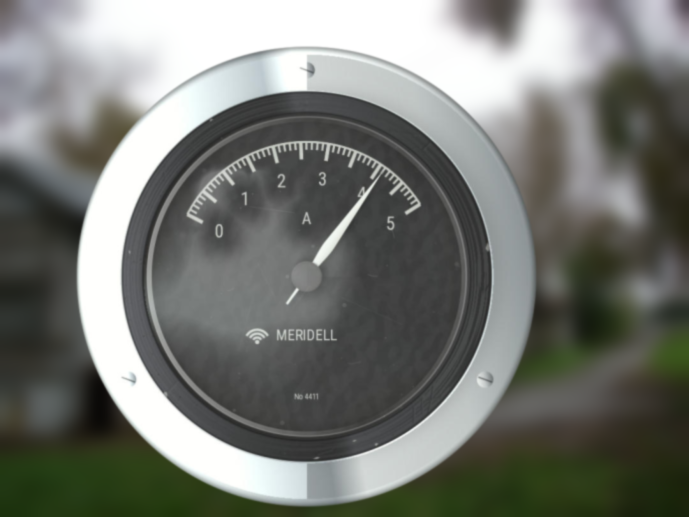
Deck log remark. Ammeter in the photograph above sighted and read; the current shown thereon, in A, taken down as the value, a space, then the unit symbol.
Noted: 4.1 A
